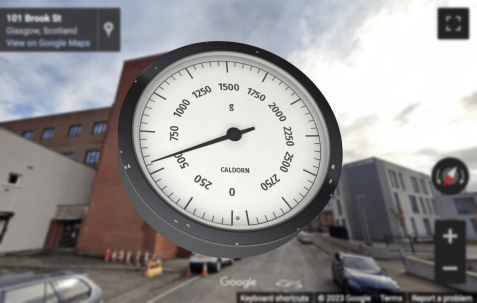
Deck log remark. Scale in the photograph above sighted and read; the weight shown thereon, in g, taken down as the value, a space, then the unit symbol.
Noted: 550 g
